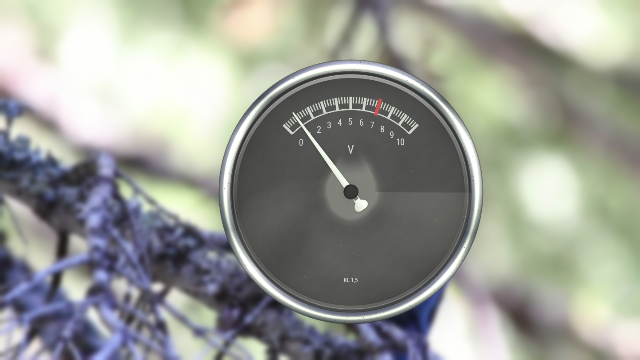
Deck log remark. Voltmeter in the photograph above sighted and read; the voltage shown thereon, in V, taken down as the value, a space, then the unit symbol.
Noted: 1 V
